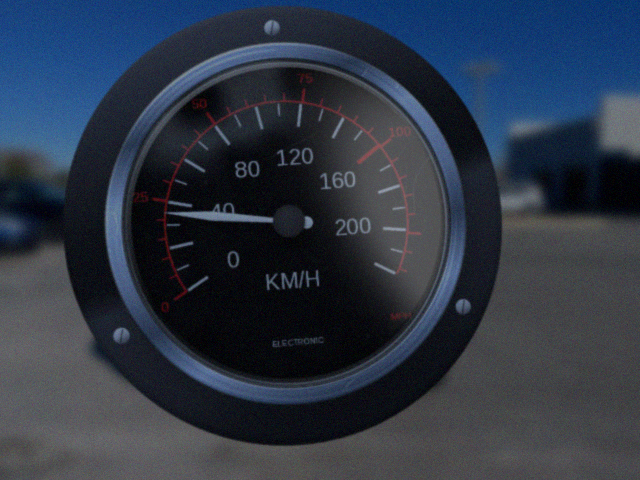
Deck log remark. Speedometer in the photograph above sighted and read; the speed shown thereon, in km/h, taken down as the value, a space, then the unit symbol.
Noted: 35 km/h
